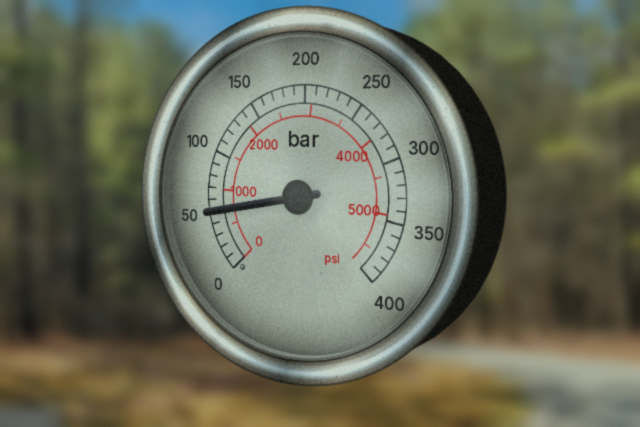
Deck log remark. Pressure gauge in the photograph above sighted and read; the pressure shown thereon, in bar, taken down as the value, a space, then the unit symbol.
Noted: 50 bar
